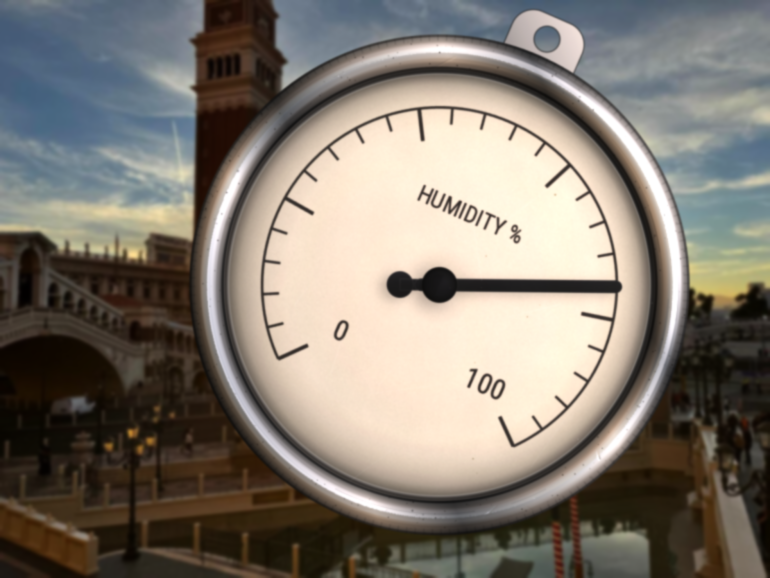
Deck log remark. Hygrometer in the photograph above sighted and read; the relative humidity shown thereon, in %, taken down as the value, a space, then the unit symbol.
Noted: 76 %
